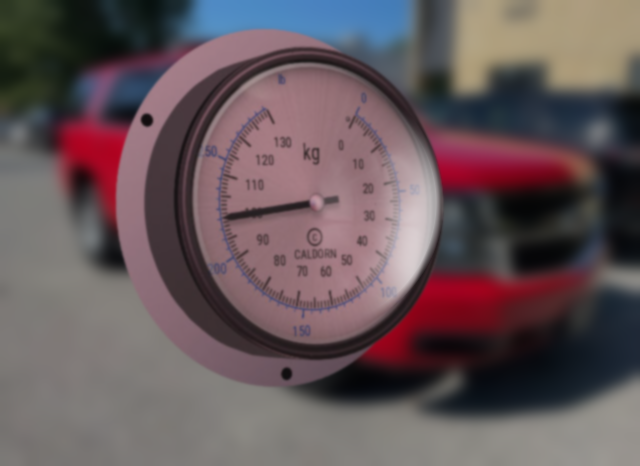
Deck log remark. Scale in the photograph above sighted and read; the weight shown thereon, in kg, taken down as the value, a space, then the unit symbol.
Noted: 100 kg
